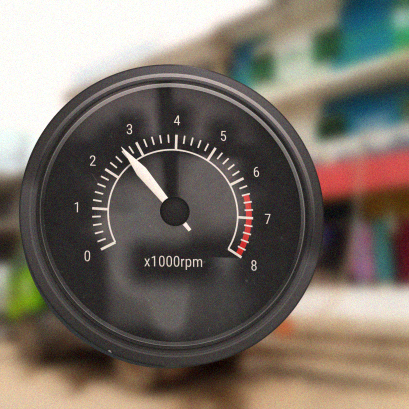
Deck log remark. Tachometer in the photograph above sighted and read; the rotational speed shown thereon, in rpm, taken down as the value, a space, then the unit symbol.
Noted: 2600 rpm
